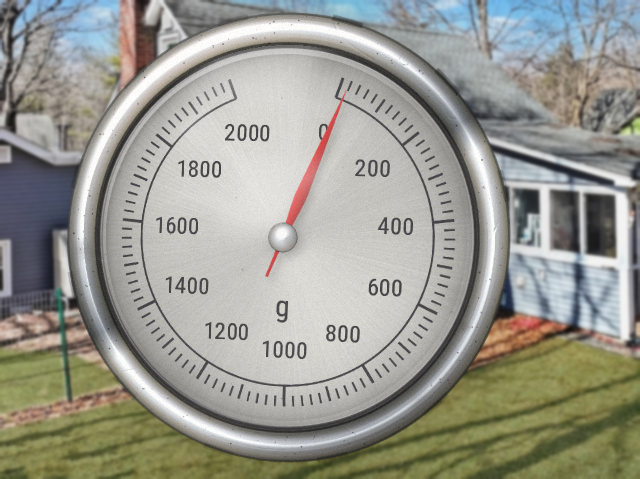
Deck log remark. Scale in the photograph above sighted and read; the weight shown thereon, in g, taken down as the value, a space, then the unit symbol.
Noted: 20 g
